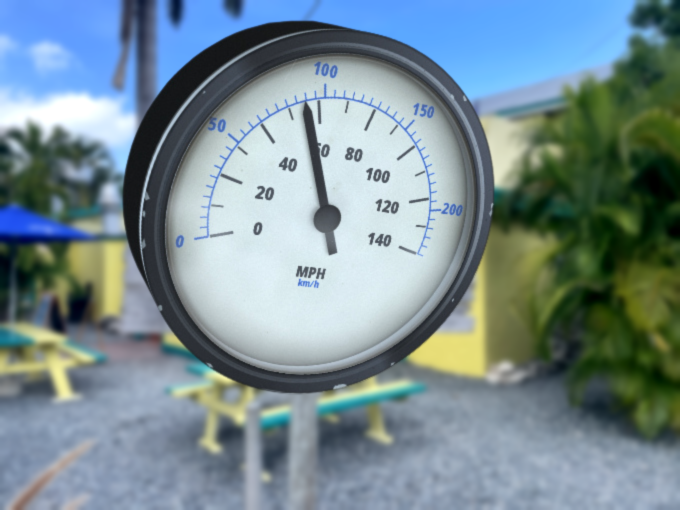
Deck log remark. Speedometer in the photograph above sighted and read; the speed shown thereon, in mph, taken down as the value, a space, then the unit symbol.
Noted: 55 mph
